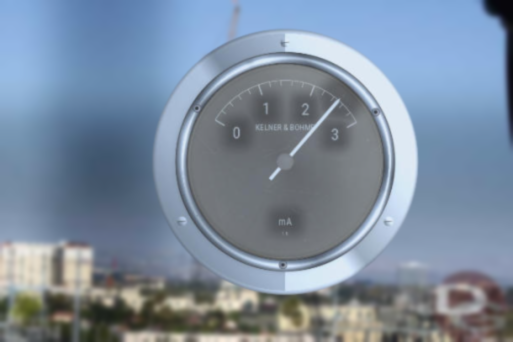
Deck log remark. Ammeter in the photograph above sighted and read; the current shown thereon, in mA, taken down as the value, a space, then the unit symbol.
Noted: 2.5 mA
